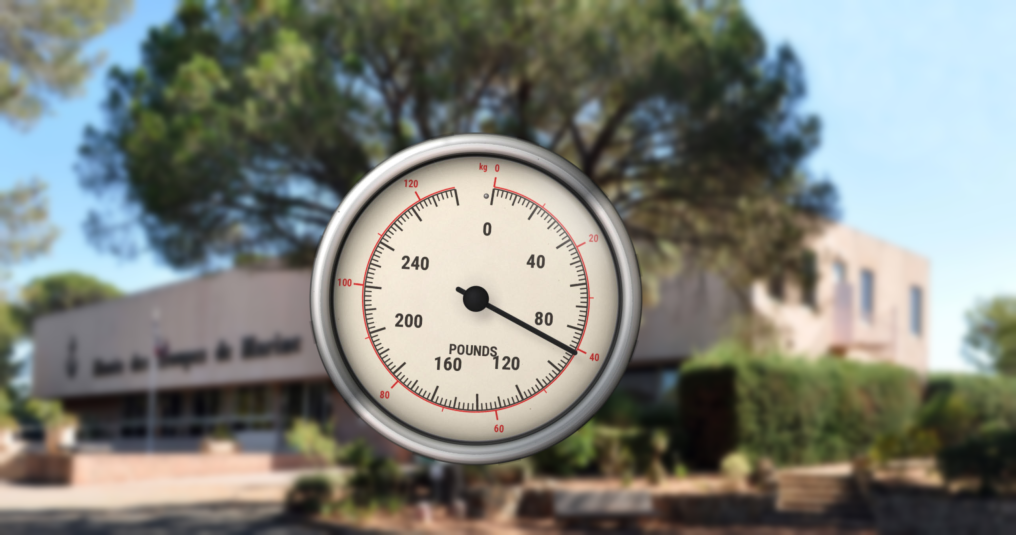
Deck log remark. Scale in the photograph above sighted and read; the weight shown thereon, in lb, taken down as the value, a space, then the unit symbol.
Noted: 90 lb
